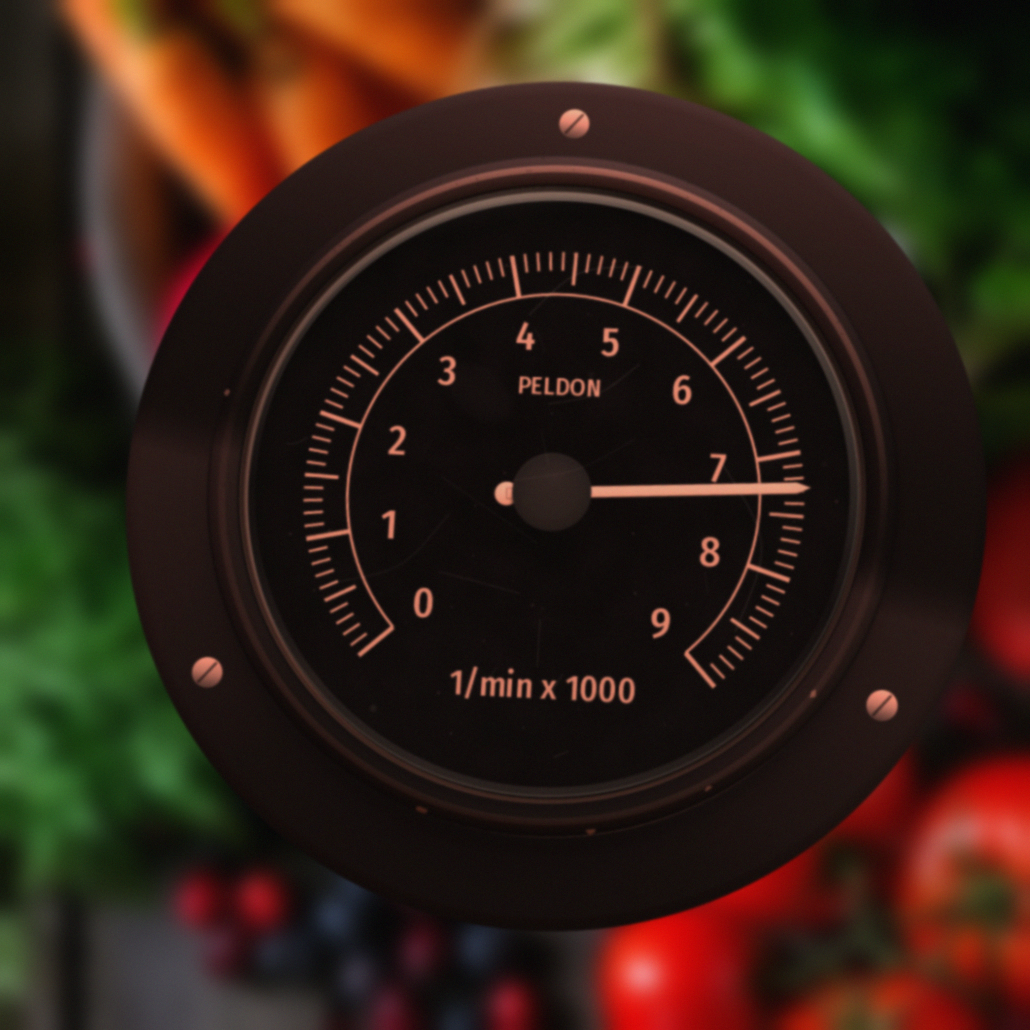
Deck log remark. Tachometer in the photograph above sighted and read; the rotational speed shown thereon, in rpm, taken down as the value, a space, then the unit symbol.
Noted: 7300 rpm
